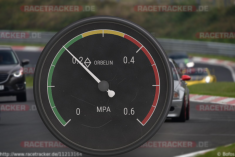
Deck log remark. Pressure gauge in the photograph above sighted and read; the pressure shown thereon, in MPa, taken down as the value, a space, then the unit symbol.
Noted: 0.2 MPa
